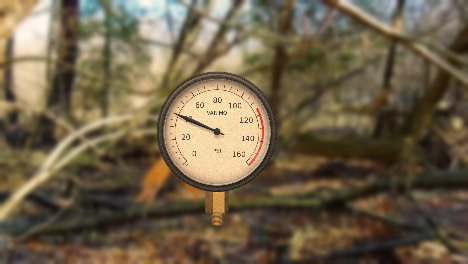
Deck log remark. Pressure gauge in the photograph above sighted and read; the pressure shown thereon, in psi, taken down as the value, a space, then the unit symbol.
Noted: 40 psi
